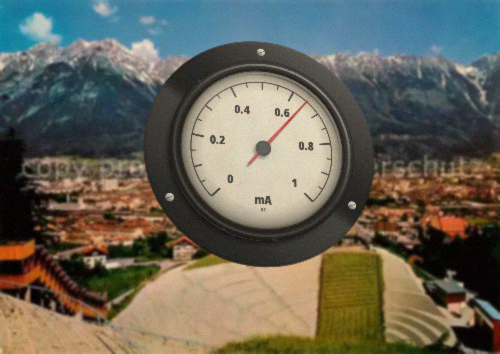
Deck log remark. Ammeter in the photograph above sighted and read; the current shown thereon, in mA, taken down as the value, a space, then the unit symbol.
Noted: 0.65 mA
